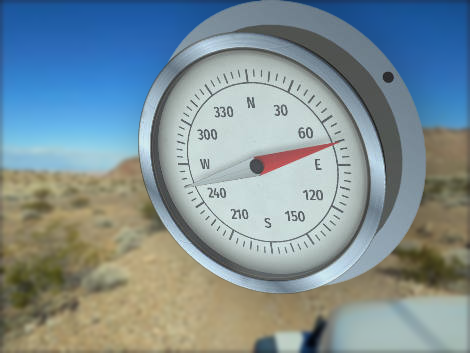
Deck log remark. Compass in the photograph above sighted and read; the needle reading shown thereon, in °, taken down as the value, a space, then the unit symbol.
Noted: 75 °
